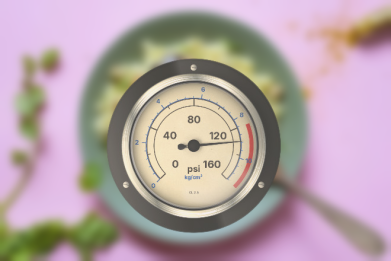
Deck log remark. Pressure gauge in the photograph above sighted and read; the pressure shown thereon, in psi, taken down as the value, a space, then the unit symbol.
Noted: 130 psi
